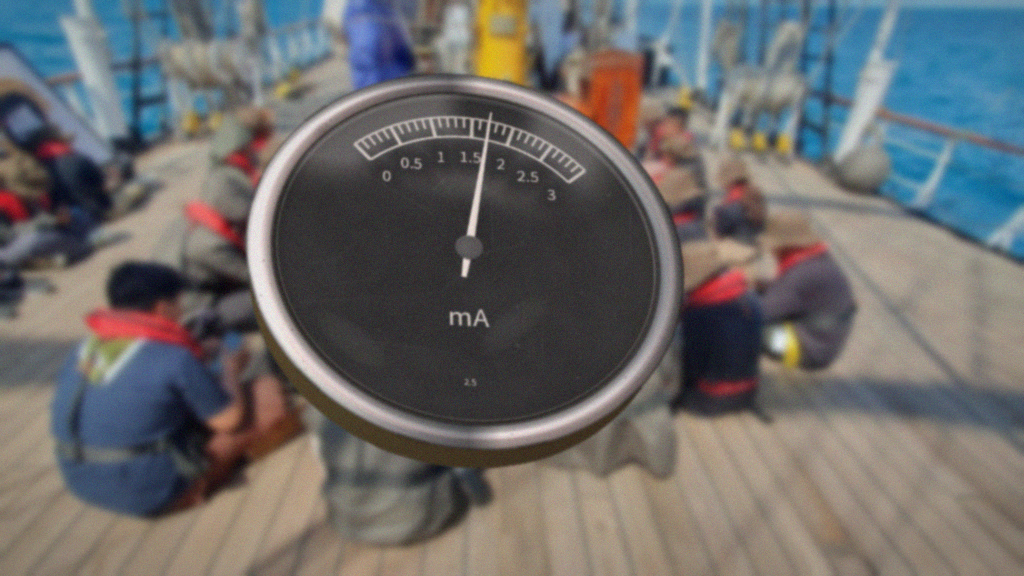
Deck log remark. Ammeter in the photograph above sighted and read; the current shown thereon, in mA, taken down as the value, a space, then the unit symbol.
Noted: 1.7 mA
